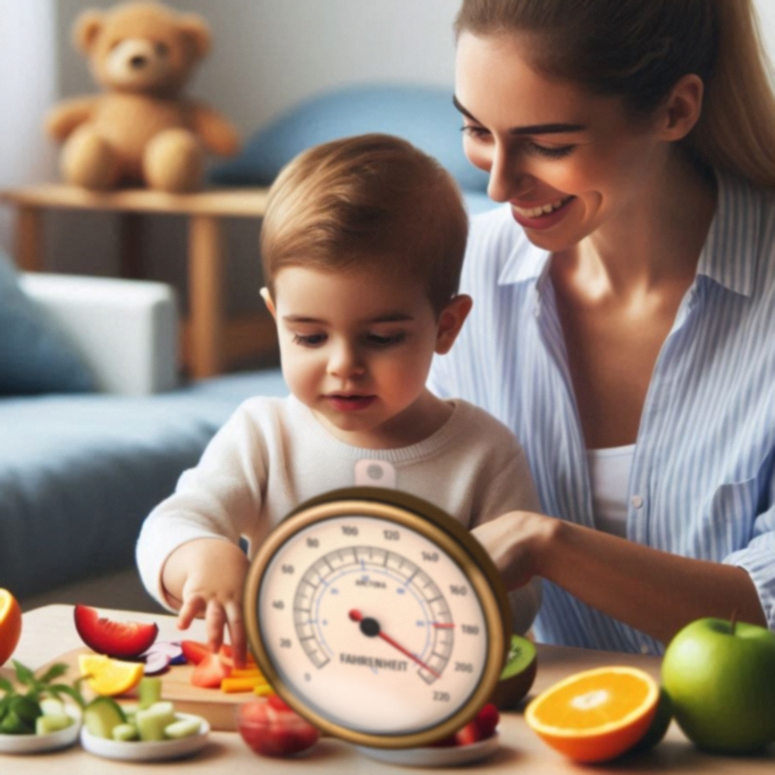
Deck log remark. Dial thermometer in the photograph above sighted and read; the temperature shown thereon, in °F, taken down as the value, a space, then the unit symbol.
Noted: 210 °F
